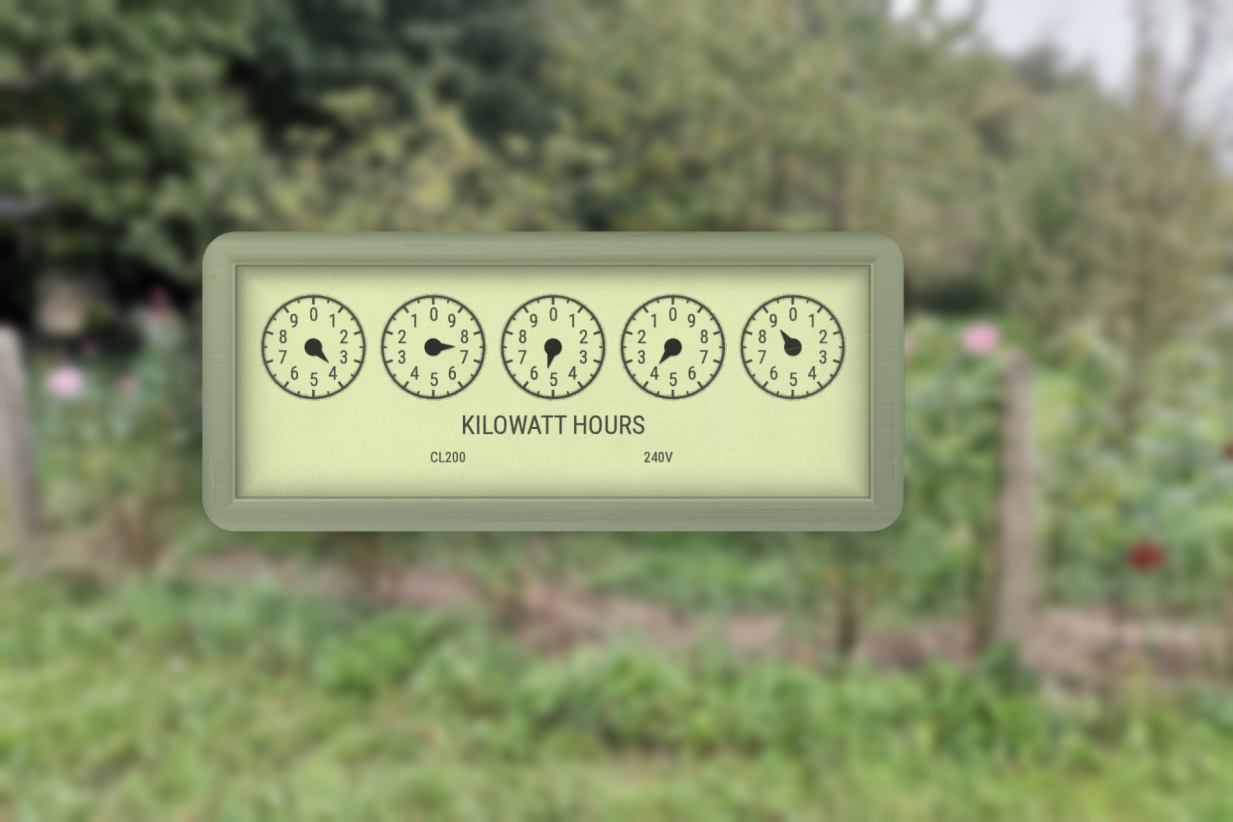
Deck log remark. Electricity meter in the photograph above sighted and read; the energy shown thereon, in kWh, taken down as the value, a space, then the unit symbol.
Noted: 37539 kWh
